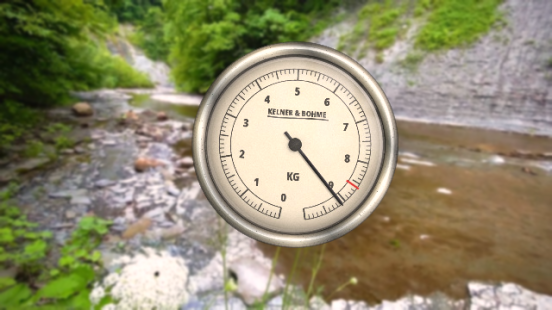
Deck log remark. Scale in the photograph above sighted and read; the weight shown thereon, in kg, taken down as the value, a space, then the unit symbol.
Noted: 9.1 kg
